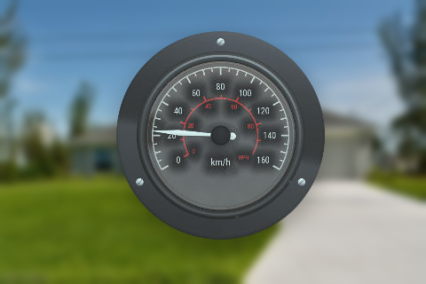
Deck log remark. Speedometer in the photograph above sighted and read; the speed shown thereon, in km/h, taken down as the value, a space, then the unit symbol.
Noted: 22.5 km/h
